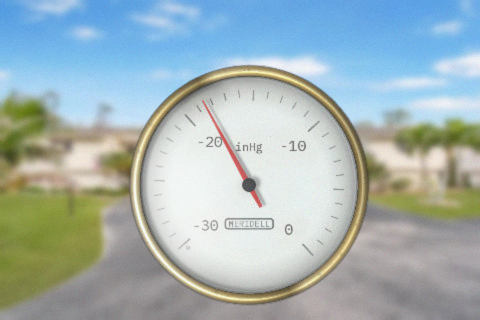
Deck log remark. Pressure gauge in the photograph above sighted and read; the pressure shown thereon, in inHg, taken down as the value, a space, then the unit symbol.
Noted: -18.5 inHg
